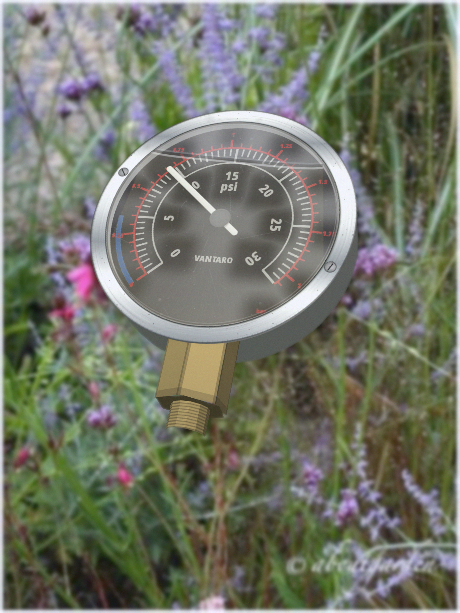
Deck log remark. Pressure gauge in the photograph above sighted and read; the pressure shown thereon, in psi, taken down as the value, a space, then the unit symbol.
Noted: 9.5 psi
